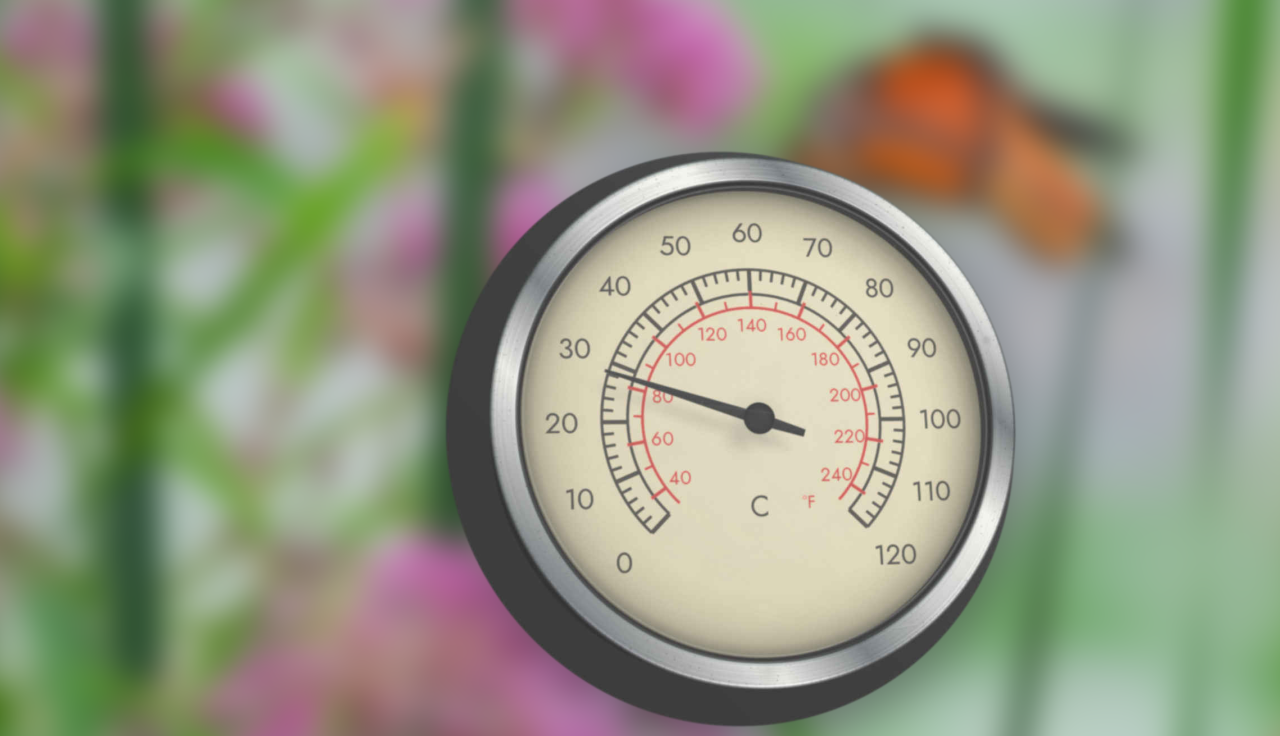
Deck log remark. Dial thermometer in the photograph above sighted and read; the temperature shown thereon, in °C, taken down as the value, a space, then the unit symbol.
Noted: 28 °C
